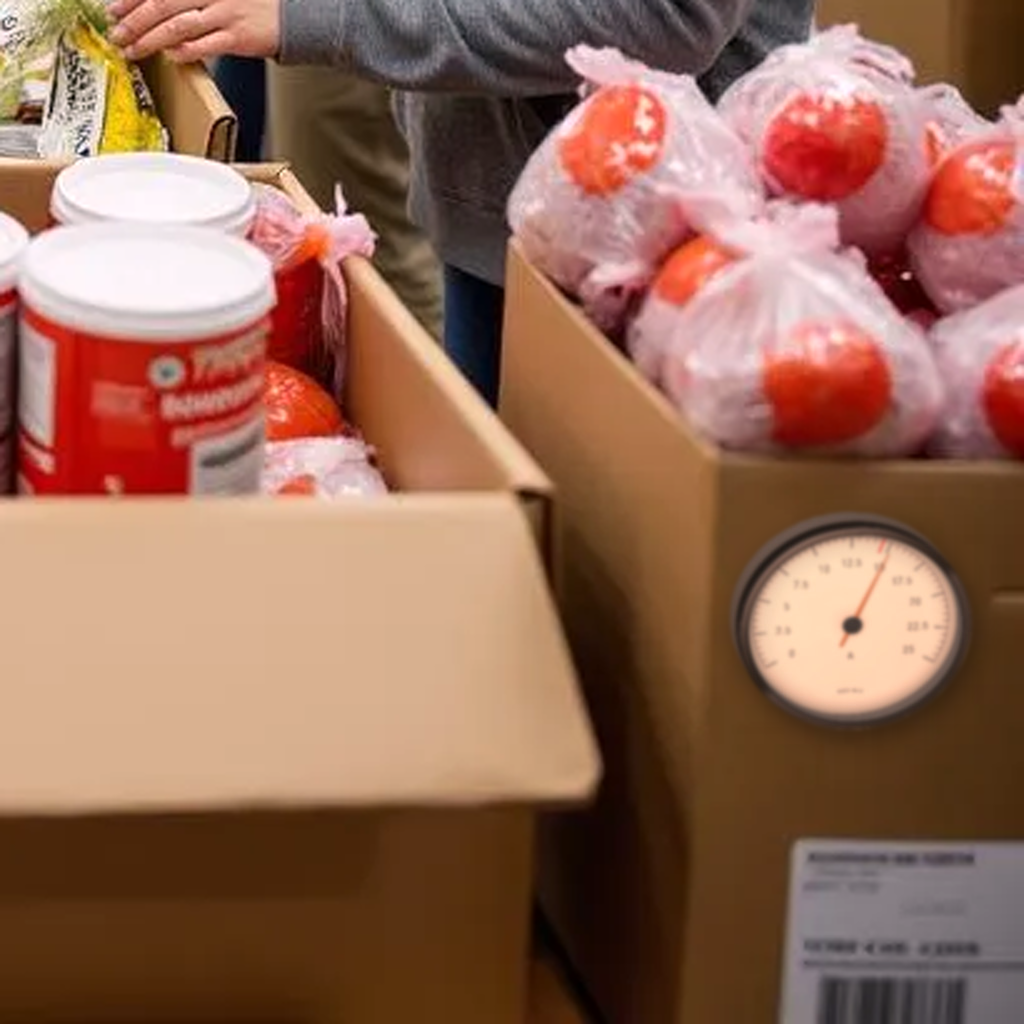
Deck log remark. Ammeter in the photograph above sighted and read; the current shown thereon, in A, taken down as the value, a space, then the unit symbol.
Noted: 15 A
